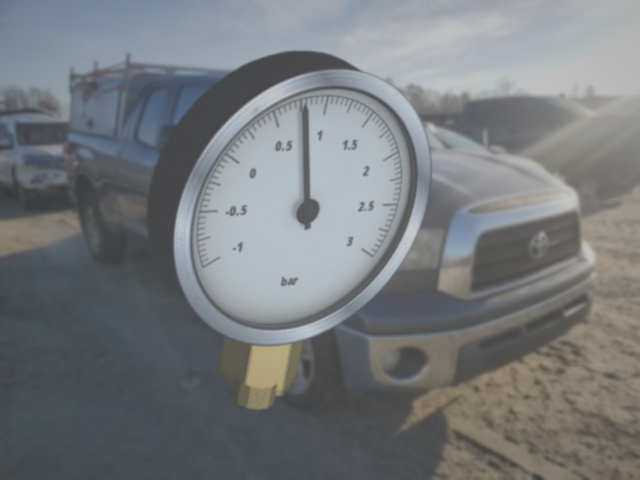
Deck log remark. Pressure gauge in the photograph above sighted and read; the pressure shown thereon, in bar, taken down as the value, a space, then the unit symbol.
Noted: 0.75 bar
